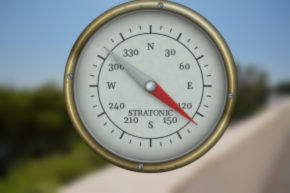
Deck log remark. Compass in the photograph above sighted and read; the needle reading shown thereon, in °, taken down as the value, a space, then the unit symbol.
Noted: 130 °
